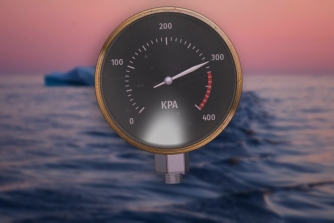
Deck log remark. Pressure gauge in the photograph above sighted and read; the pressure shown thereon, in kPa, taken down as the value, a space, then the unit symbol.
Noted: 300 kPa
